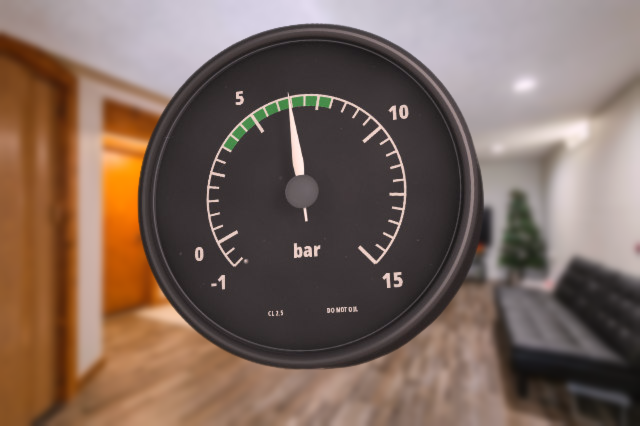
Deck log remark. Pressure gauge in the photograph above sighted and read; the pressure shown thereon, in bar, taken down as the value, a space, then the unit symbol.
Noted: 6.5 bar
